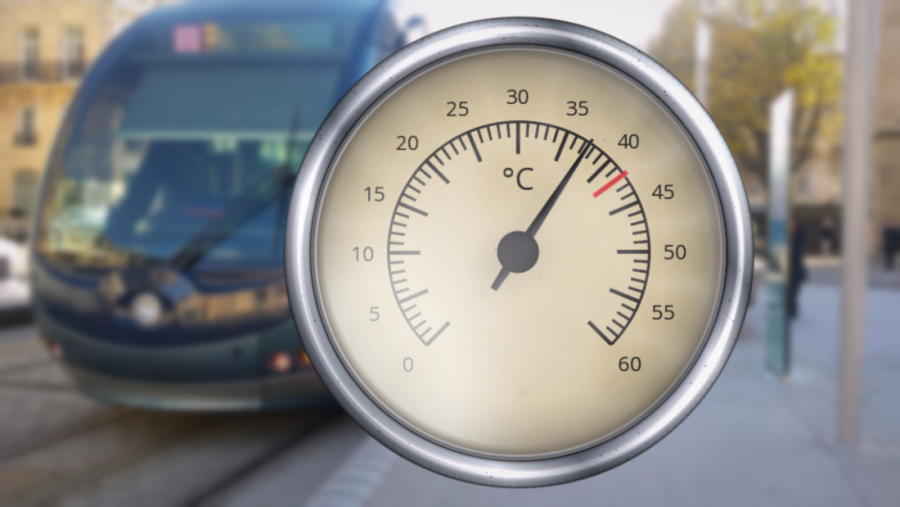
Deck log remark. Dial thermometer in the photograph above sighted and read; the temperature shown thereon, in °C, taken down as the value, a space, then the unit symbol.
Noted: 37.5 °C
